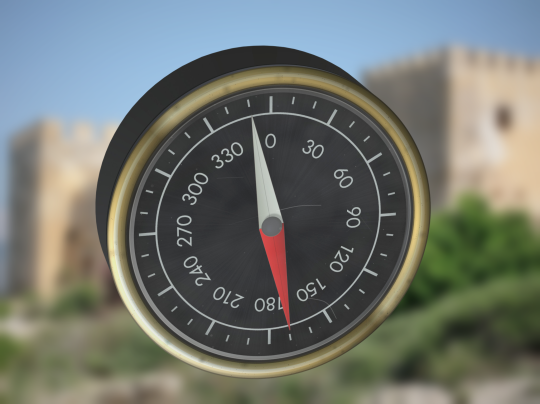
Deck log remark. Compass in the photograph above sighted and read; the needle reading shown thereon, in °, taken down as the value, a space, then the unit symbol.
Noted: 170 °
